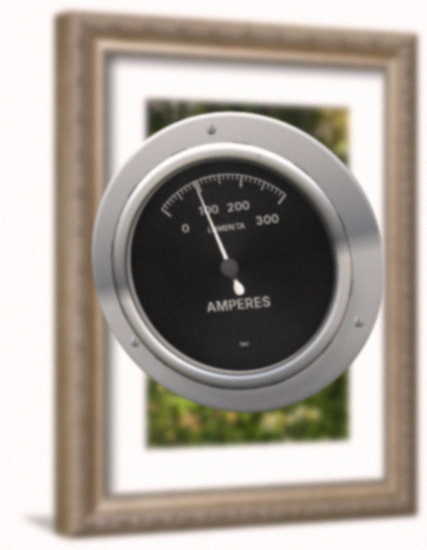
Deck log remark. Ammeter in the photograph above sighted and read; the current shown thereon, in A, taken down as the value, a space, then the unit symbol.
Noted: 100 A
